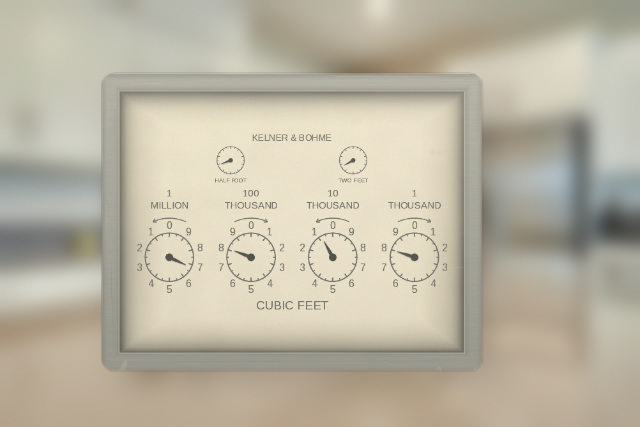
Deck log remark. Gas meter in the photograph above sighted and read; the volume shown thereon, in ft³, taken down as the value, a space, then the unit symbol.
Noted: 680800 ft³
